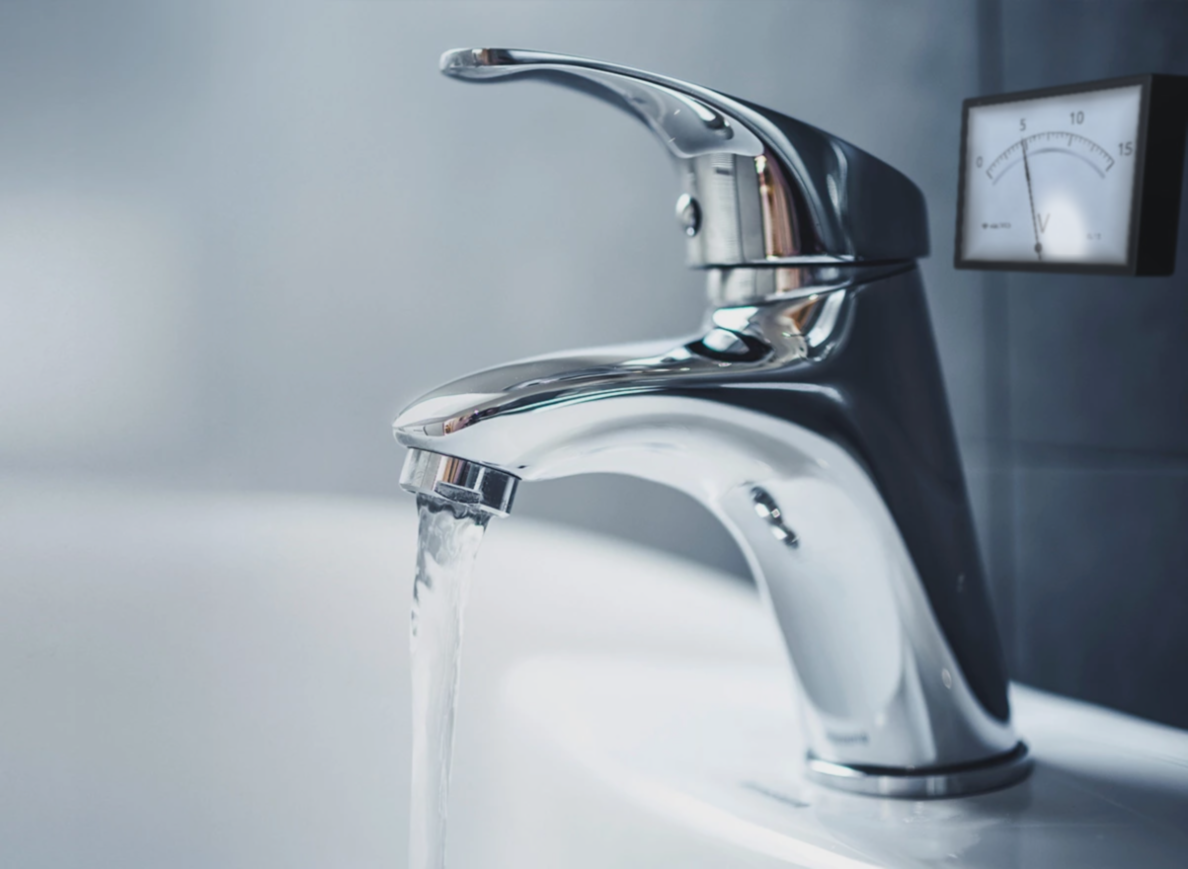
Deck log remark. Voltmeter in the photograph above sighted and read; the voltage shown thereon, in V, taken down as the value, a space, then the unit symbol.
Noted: 5 V
